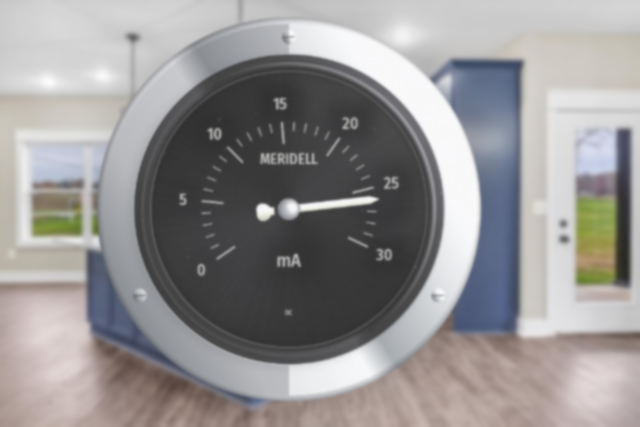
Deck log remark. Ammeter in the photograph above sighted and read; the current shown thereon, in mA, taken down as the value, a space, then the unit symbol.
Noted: 26 mA
